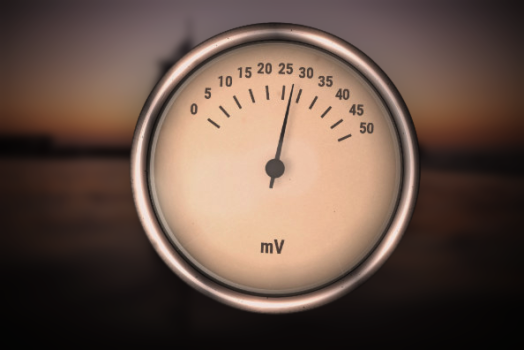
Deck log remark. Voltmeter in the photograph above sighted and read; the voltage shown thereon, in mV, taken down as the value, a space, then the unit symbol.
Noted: 27.5 mV
